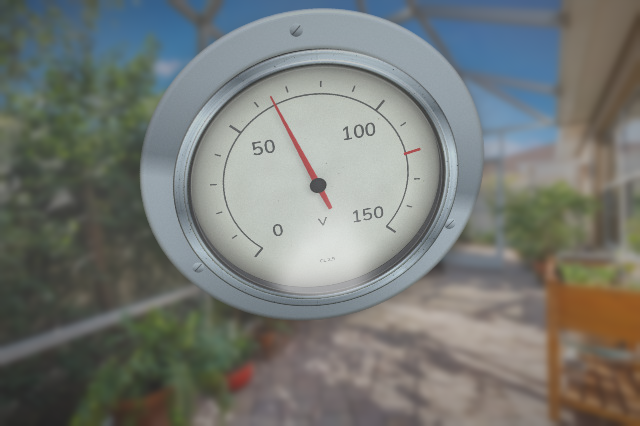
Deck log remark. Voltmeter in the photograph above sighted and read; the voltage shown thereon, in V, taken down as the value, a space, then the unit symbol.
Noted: 65 V
